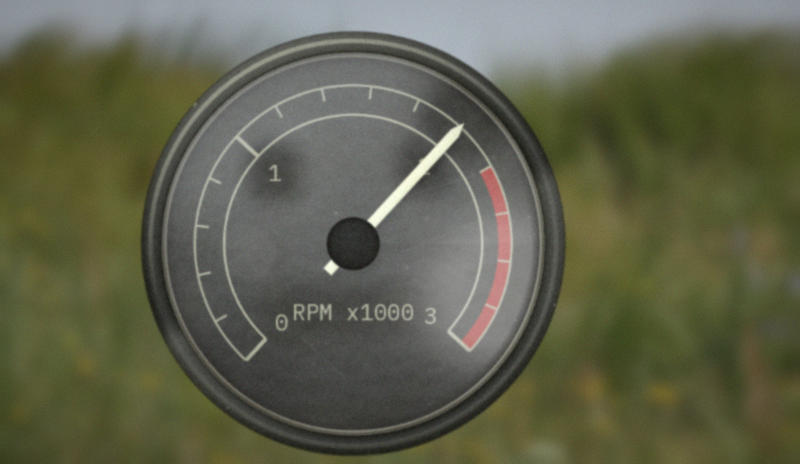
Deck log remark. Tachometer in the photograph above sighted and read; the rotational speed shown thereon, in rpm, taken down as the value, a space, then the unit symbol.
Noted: 2000 rpm
